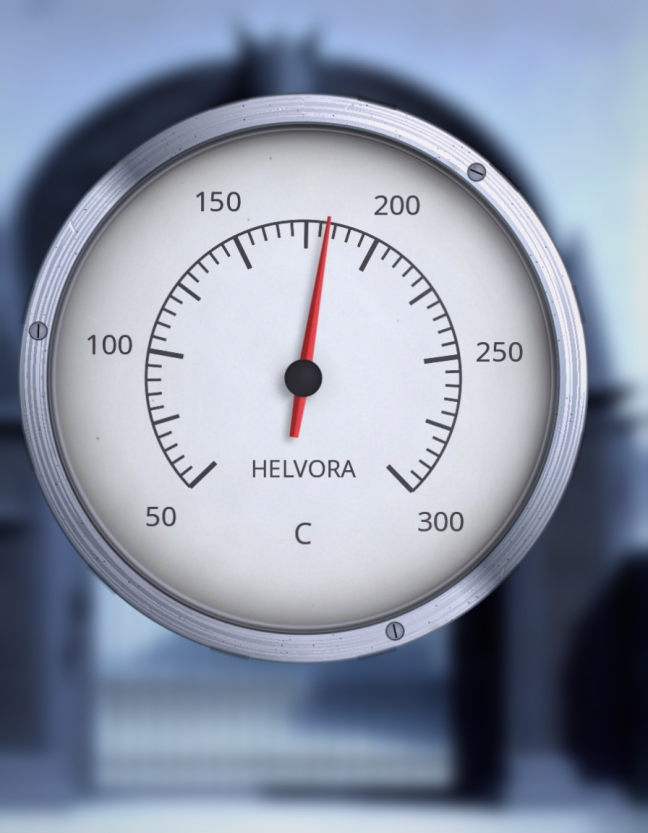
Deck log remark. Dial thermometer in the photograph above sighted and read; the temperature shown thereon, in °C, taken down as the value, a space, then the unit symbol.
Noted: 182.5 °C
